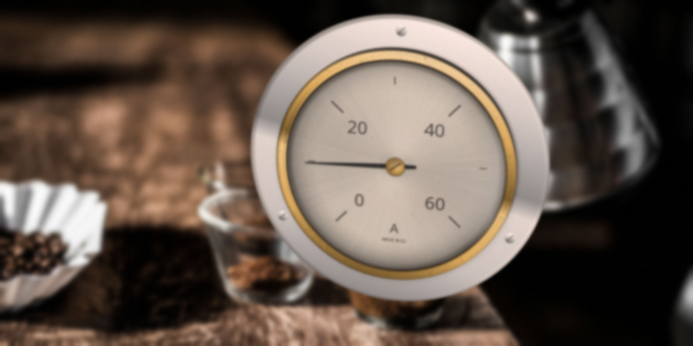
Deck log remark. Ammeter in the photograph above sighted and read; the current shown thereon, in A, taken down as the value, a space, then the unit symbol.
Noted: 10 A
